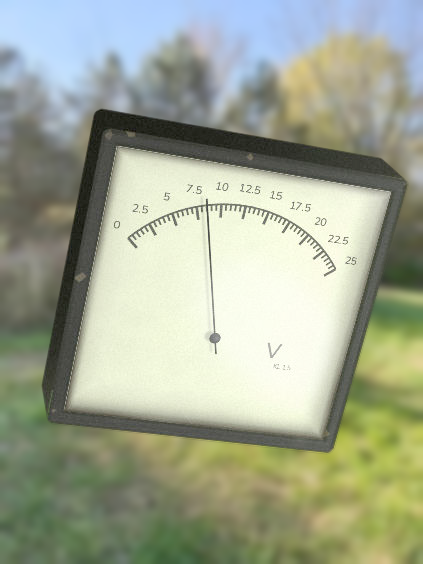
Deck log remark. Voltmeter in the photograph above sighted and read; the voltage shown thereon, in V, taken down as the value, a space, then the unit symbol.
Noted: 8.5 V
